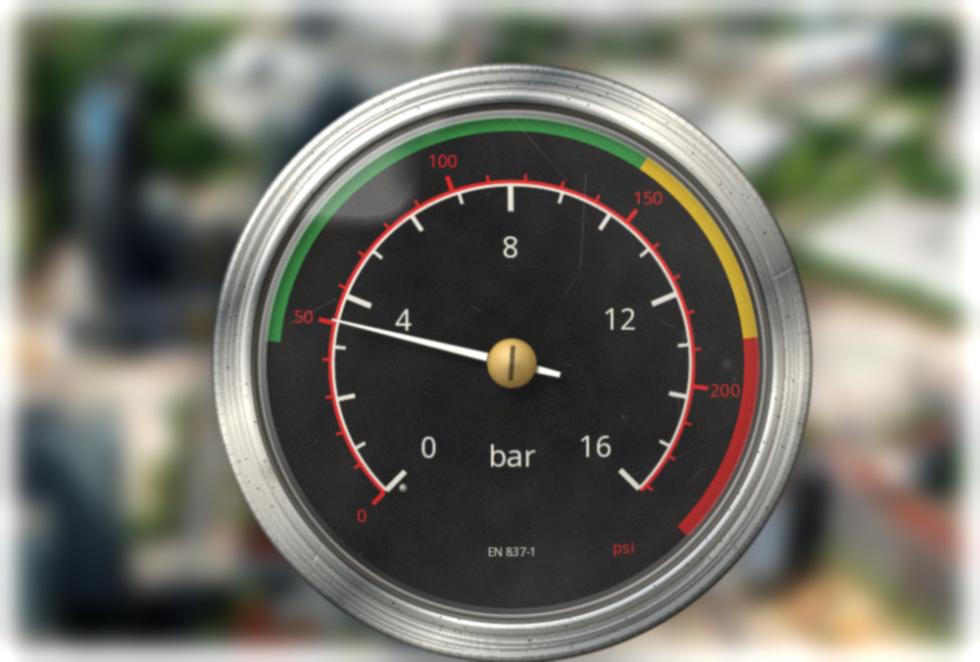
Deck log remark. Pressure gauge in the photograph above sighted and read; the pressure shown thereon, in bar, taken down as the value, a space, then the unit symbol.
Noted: 3.5 bar
